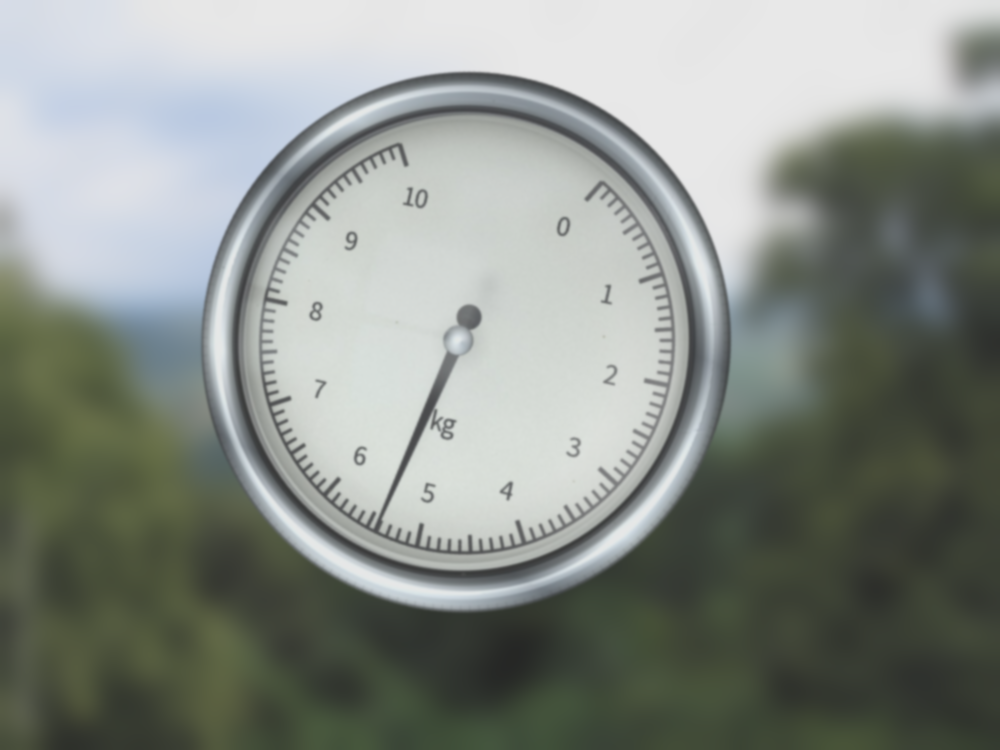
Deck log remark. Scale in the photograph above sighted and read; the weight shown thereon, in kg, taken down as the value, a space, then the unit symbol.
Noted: 5.4 kg
